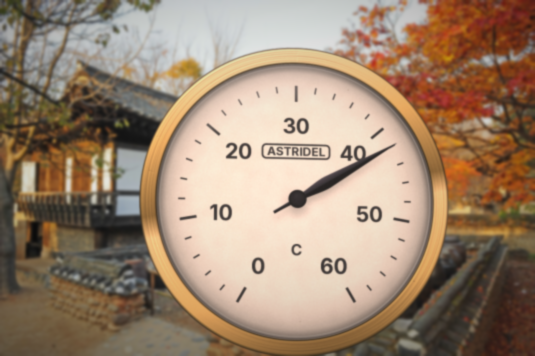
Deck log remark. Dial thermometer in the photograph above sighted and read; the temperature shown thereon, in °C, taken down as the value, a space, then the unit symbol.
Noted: 42 °C
